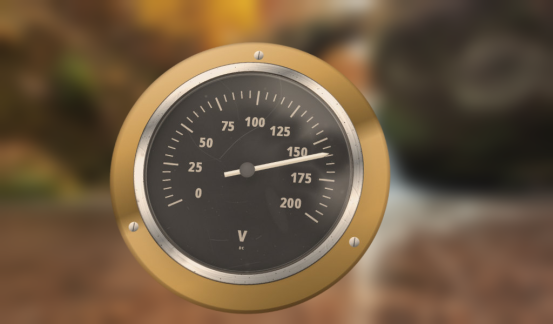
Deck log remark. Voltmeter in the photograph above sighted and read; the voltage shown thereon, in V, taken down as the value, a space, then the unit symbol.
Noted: 160 V
